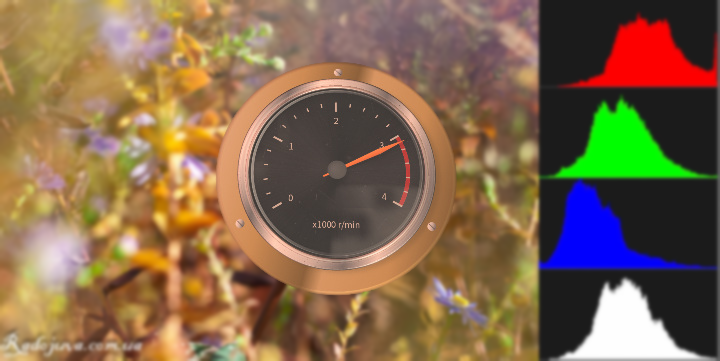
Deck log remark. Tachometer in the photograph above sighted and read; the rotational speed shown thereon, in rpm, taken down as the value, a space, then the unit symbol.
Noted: 3100 rpm
